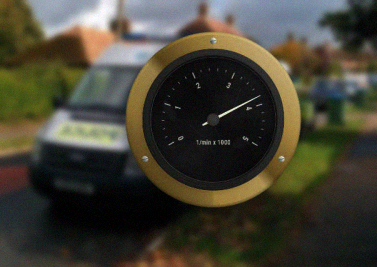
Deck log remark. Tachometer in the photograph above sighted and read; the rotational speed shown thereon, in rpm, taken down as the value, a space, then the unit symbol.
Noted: 3800 rpm
